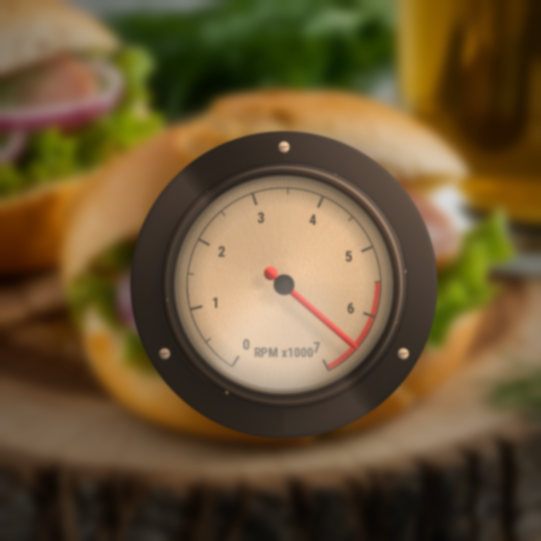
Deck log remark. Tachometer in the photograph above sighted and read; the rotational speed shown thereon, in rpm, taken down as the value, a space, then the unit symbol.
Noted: 6500 rpm
